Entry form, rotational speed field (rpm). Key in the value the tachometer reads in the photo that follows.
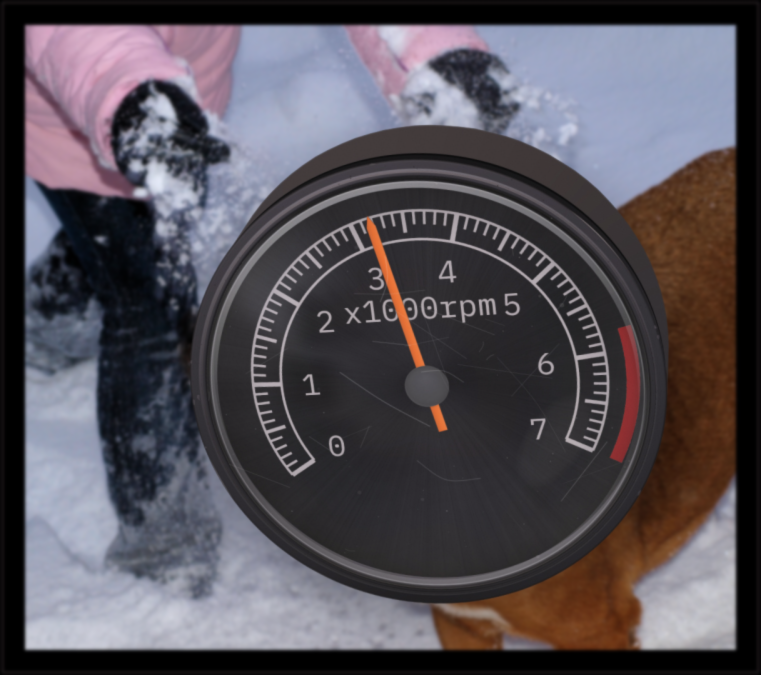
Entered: 3200 rpm
